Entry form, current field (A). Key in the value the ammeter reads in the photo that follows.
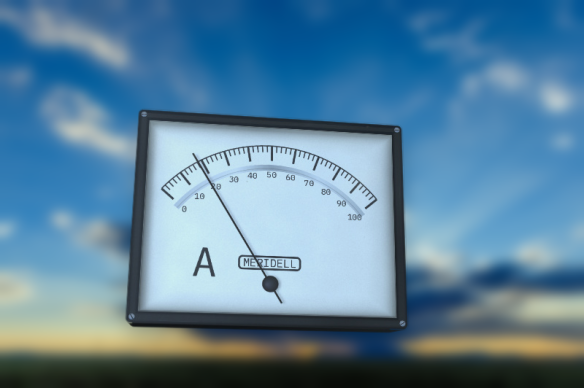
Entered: 18 A
